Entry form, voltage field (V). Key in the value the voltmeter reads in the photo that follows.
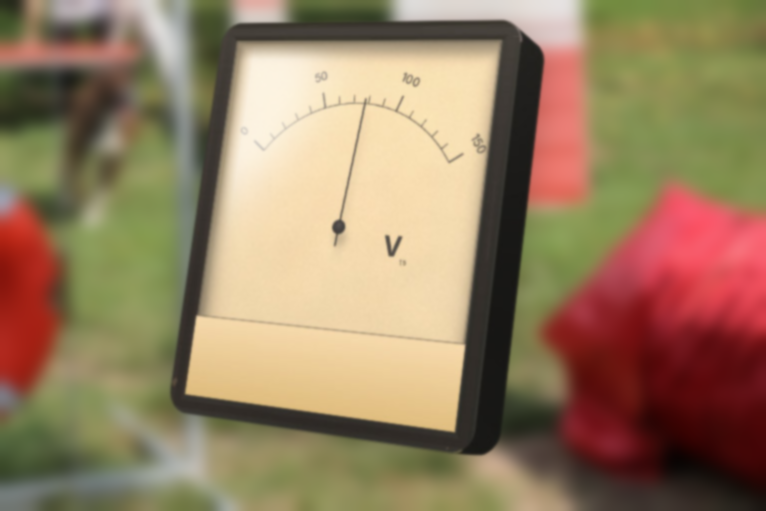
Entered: 80 V
